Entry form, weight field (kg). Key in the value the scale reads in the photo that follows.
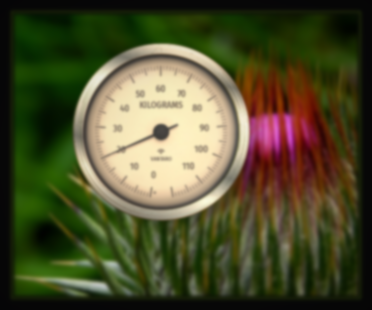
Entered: 20 kg
